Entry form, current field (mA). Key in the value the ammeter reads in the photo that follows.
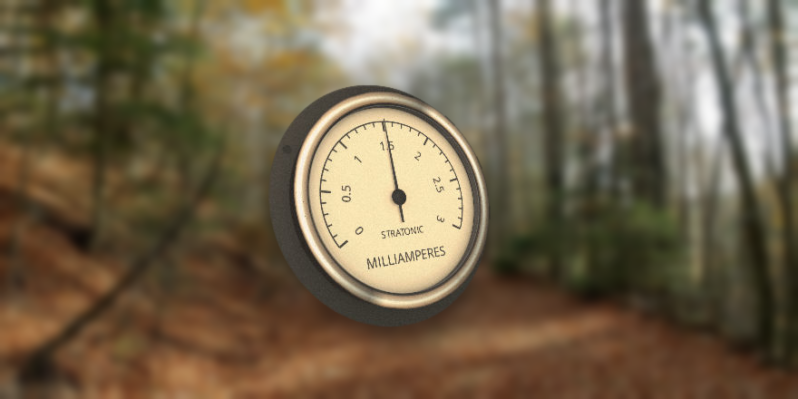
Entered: 1.5 mA
